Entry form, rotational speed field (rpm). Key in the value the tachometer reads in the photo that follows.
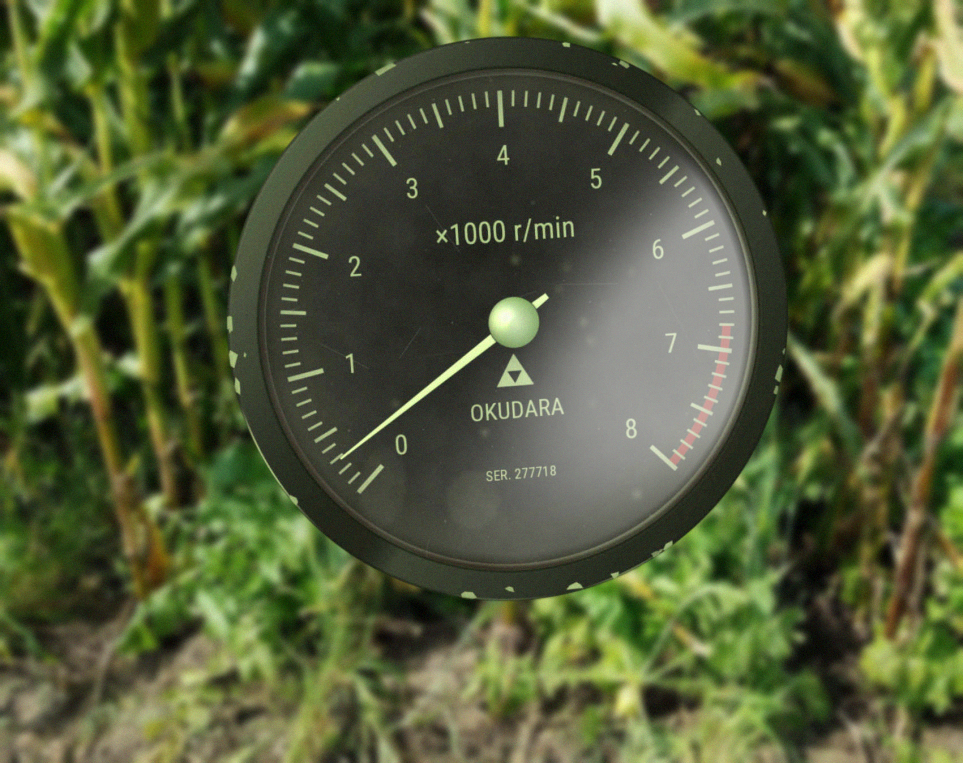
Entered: 300 rpm
